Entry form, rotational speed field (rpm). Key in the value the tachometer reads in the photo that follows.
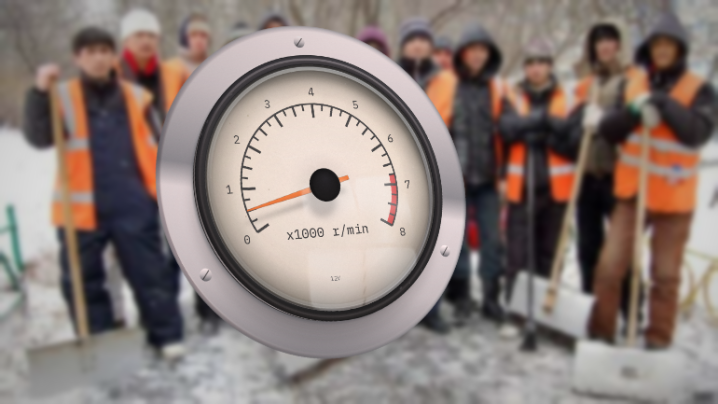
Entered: 500 rpm
